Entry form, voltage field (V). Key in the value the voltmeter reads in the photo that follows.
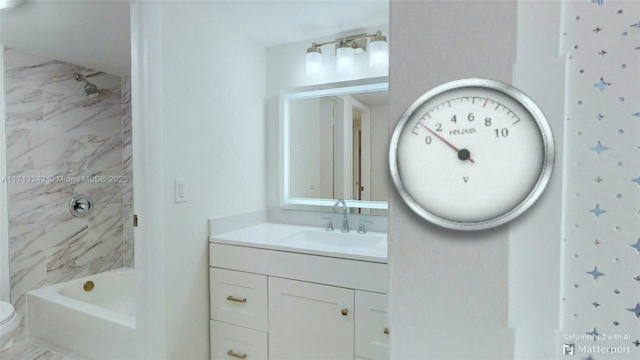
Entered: 1 V
